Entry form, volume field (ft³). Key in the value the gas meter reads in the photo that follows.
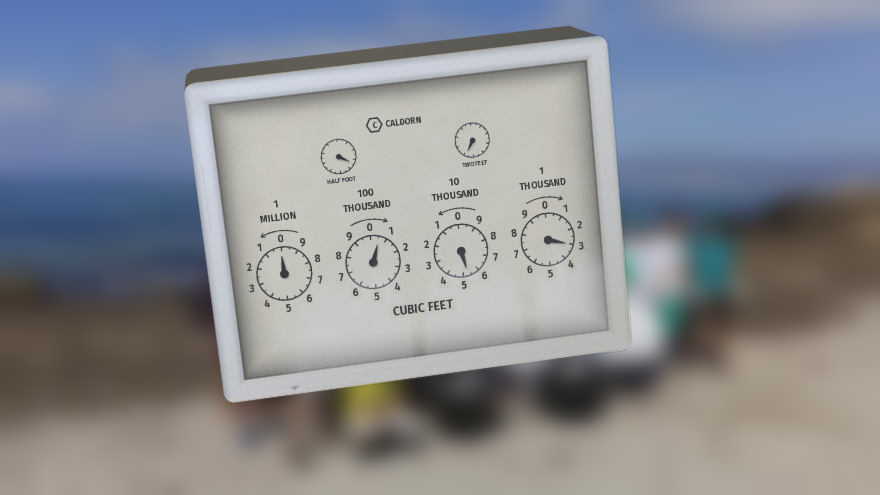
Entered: 5300 ft³
